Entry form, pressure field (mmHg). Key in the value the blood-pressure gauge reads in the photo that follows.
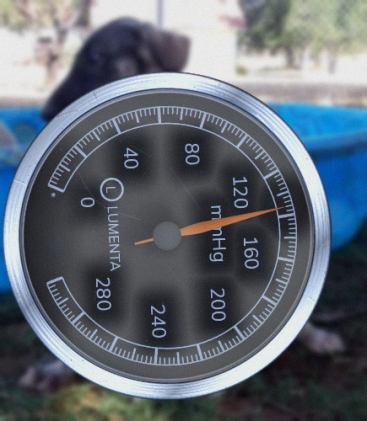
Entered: 136 mmHg
